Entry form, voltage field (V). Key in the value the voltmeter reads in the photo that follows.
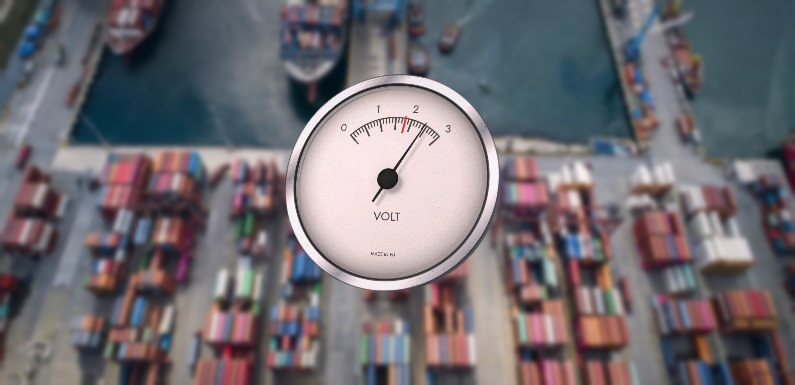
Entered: 2.5 V
